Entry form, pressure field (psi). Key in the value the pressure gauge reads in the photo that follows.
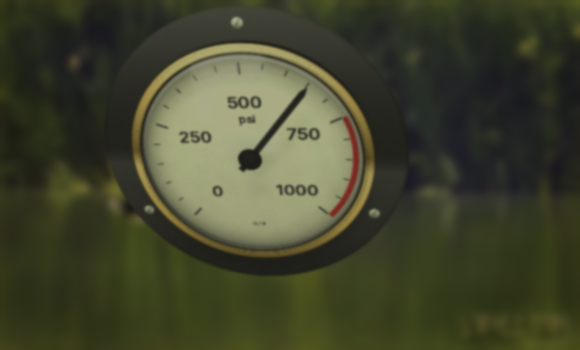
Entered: 650 psi
